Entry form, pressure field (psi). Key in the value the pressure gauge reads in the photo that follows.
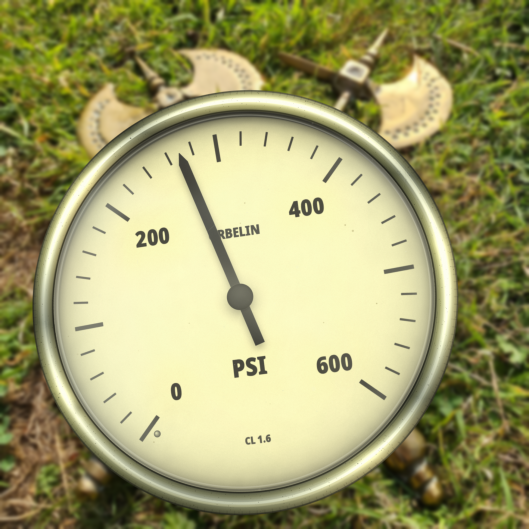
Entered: 270 psi
